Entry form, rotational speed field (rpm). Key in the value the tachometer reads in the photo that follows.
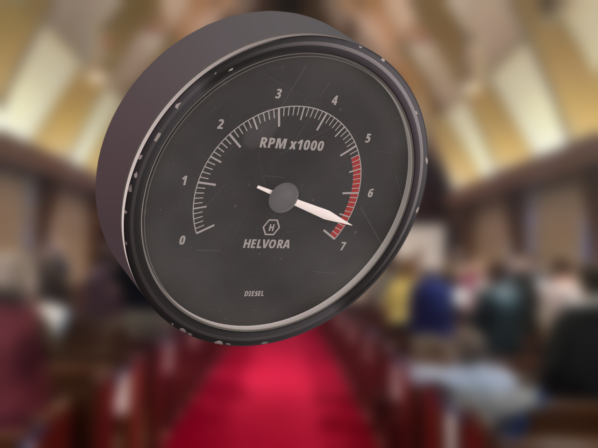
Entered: 6600 rpm
